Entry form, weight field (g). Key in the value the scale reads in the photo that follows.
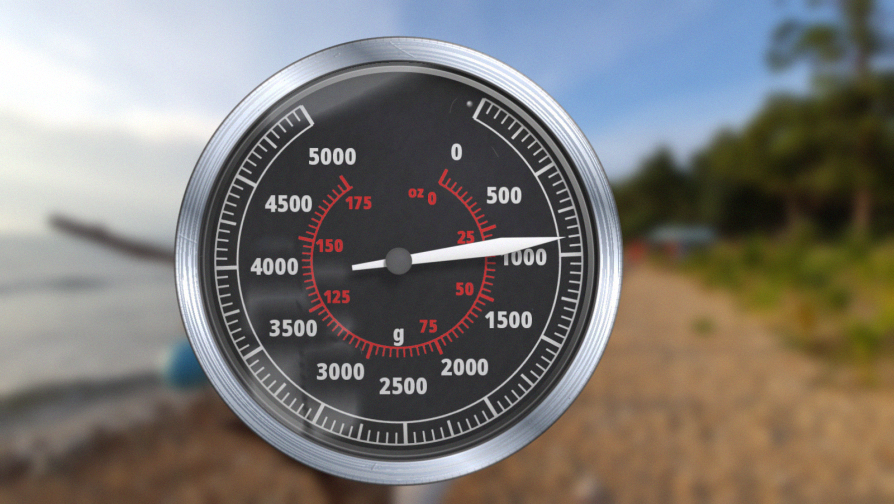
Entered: 900 g
